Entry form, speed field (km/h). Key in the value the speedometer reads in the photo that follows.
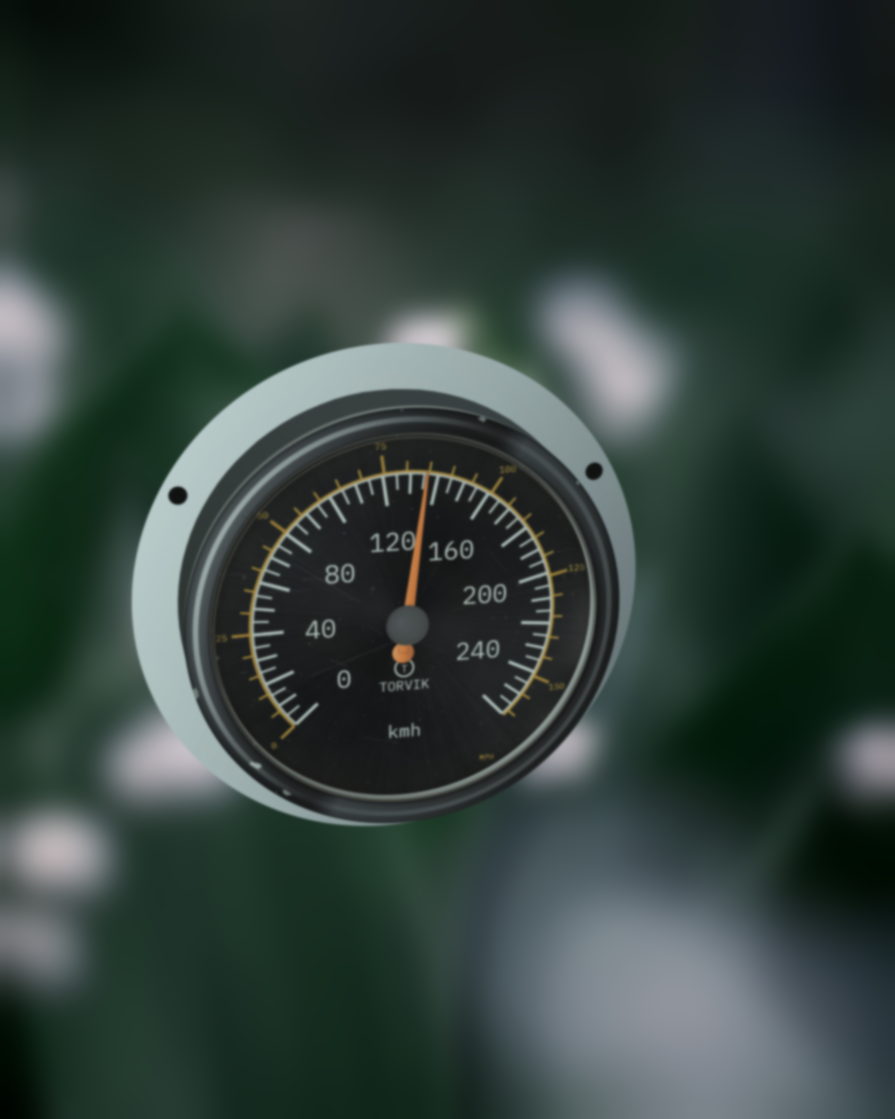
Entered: 135 km/h
